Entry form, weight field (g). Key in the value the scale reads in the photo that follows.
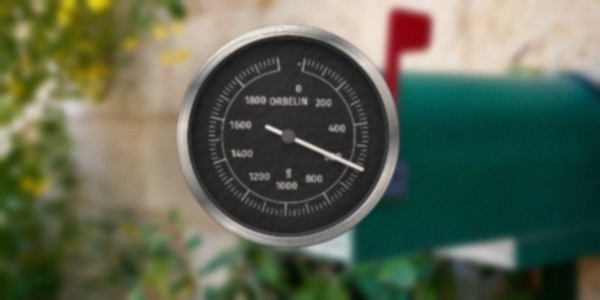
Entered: 600 g
